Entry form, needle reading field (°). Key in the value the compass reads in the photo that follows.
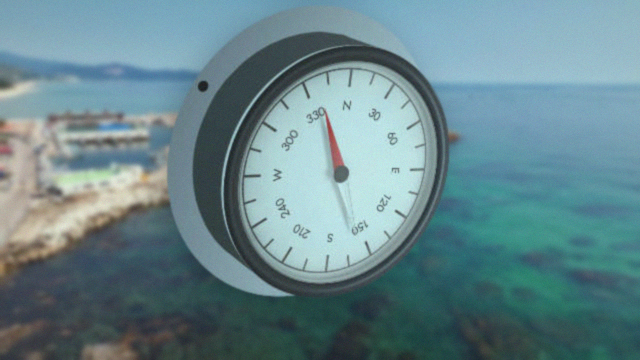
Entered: 337.5 °
